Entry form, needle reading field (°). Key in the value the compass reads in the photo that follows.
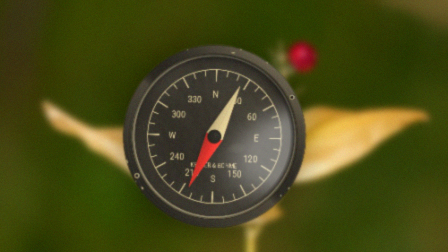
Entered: 205 °
